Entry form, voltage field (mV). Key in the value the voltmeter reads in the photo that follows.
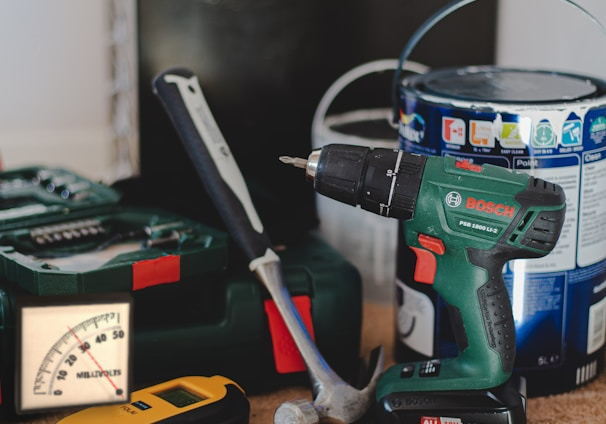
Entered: 30 mV
